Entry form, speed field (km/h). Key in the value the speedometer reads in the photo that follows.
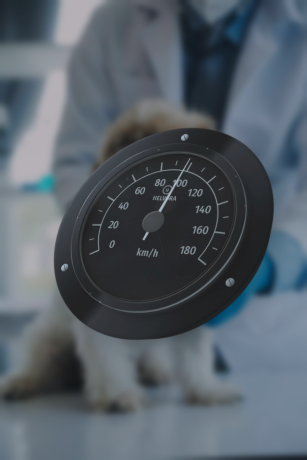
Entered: 100 km/h
